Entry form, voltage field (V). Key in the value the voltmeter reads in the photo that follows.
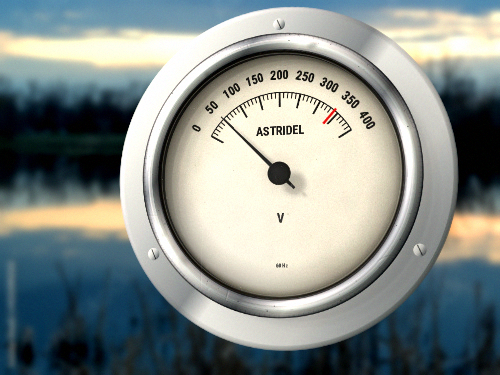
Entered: 50 V
